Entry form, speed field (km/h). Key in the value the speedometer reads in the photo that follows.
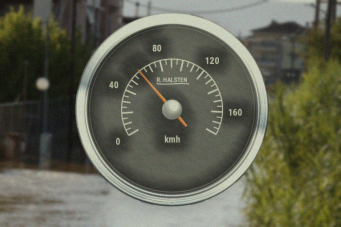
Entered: 60 km/h
